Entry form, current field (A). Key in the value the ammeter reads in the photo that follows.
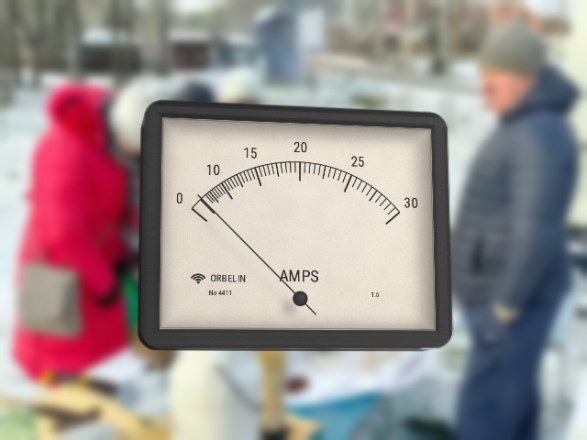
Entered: 5 A
